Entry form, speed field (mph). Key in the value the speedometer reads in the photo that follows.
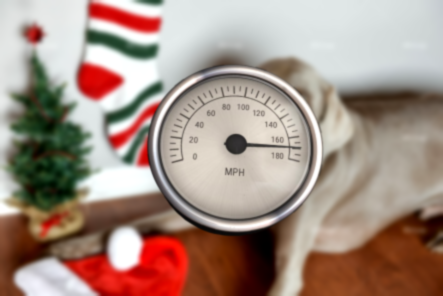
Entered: 170 mph
